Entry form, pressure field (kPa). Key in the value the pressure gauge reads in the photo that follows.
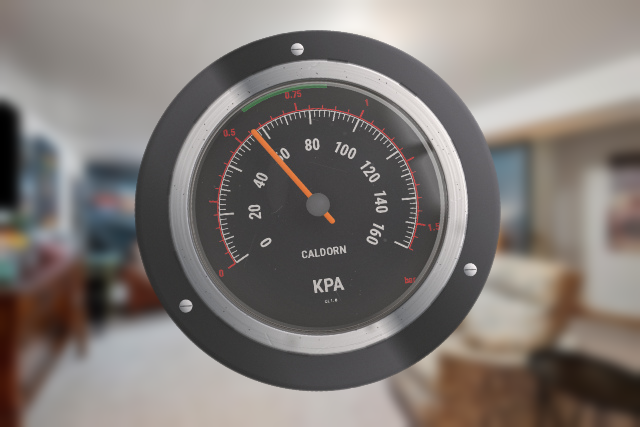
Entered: 56 kPa
